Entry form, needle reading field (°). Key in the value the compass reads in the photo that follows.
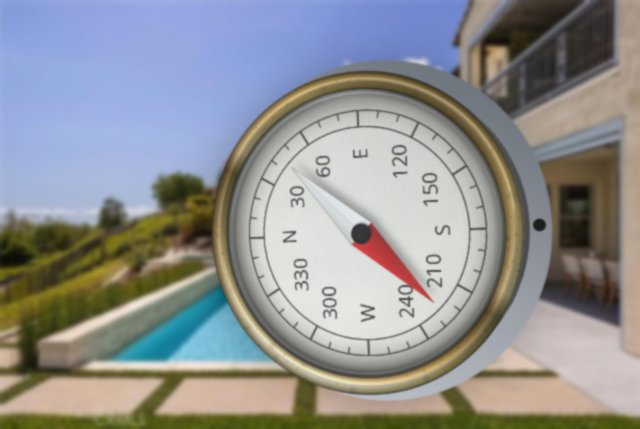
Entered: 225 °
